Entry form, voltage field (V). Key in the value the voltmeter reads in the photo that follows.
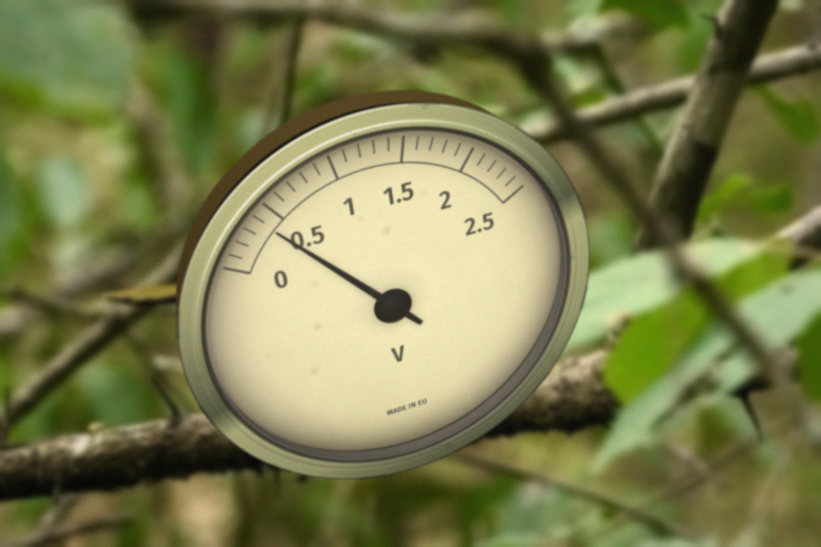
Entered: 0.4 V
